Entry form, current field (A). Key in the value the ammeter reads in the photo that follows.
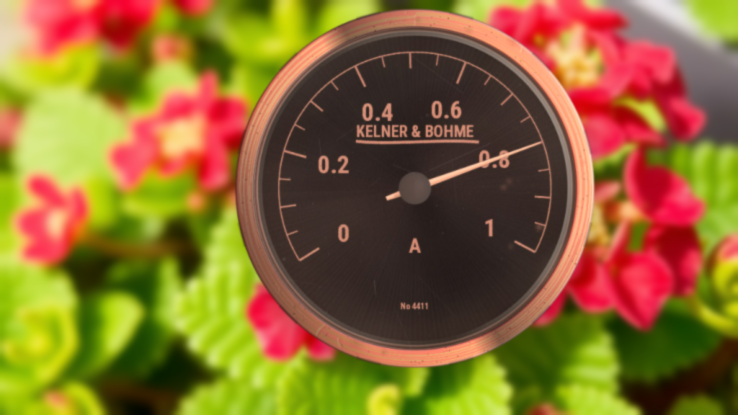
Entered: 0.8 A
